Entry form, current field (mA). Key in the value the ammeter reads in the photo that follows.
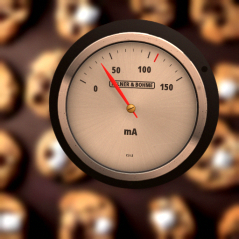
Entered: 35 mA
